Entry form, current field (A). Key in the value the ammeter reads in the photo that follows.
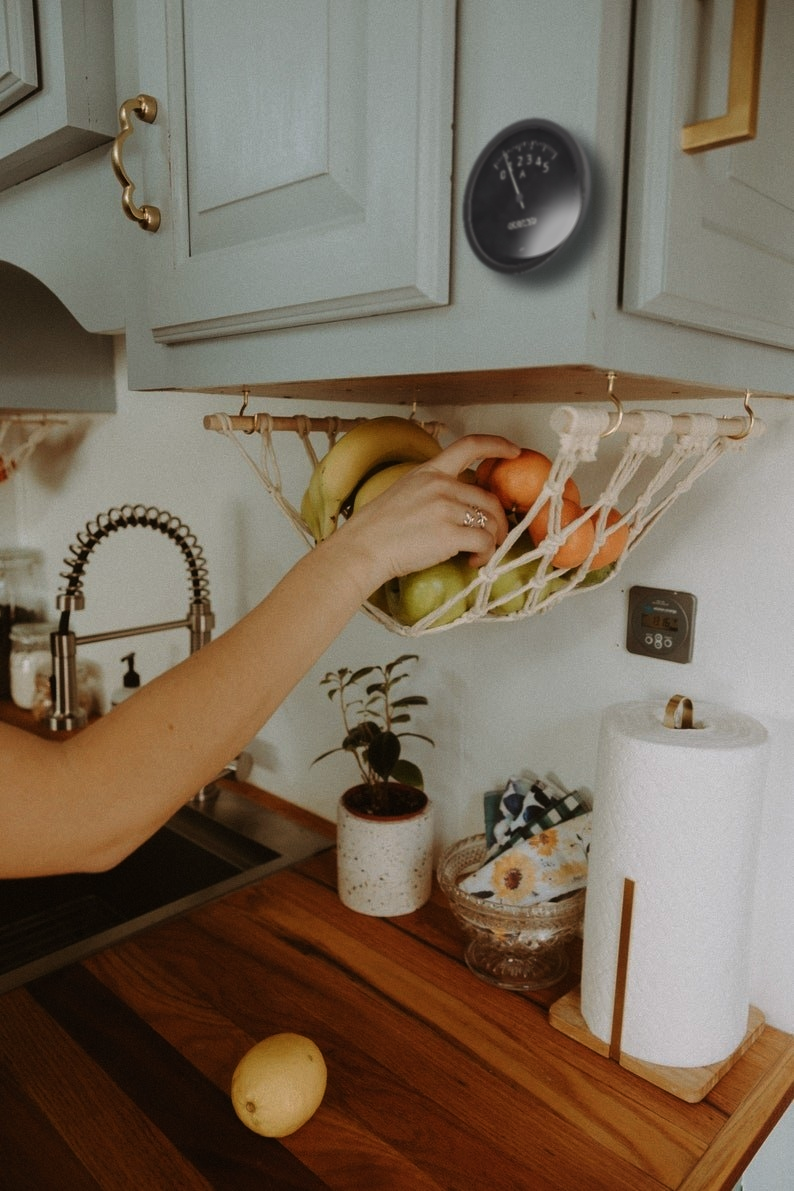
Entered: 1 A
